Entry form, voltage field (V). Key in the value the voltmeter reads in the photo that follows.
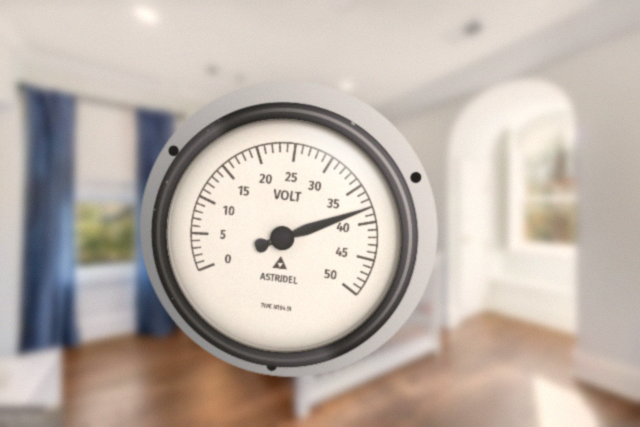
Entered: 38 V
